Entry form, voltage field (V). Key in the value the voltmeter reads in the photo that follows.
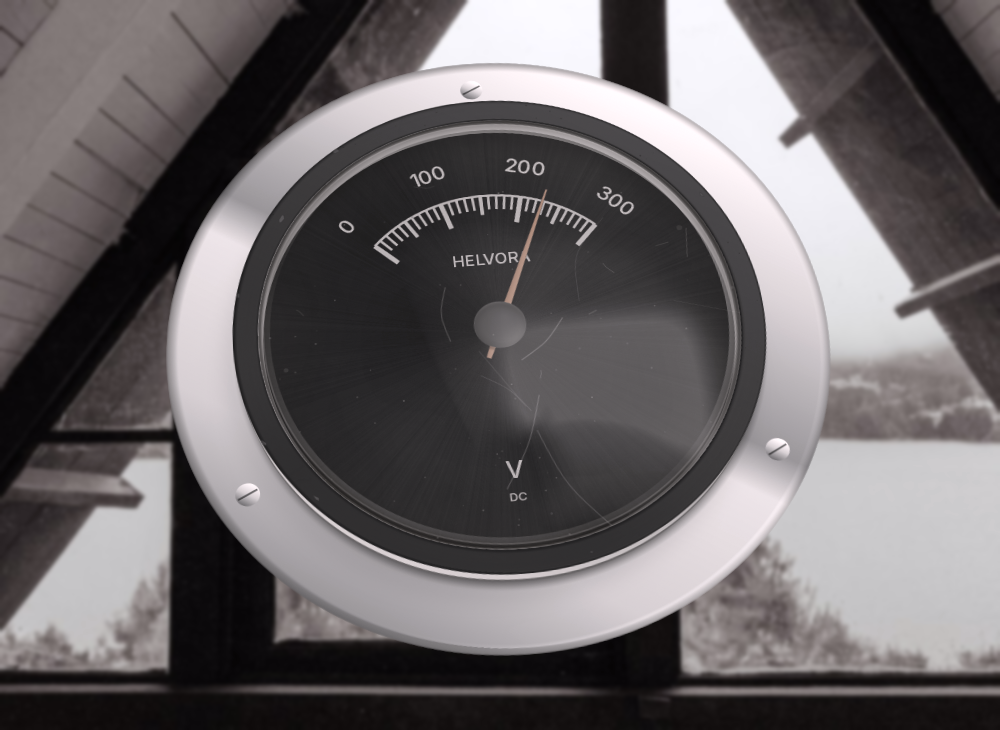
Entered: 230 V
